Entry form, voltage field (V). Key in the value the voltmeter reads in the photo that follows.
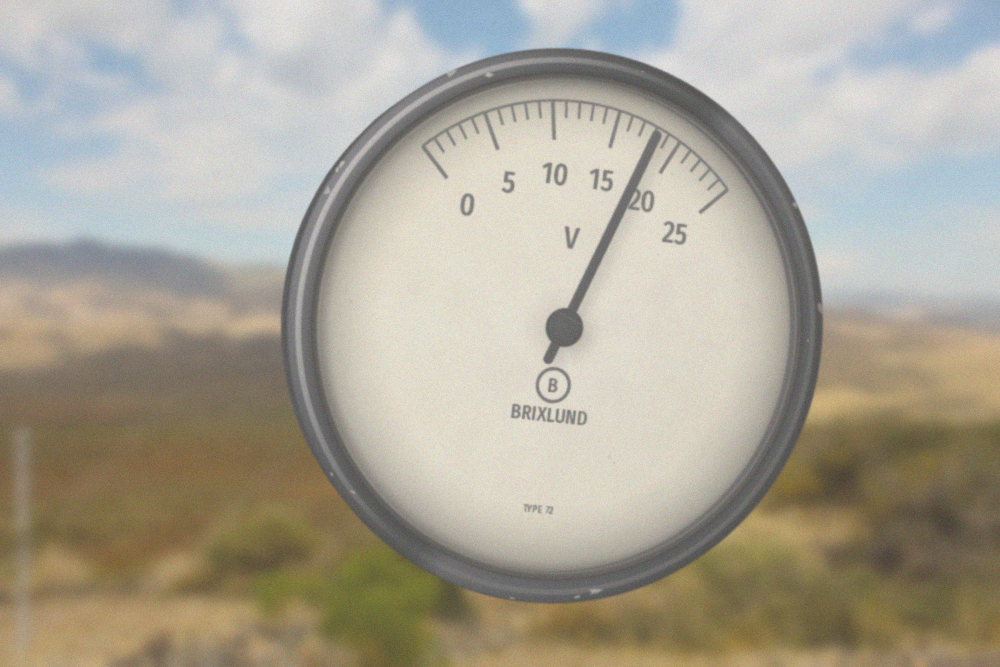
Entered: 18 V
